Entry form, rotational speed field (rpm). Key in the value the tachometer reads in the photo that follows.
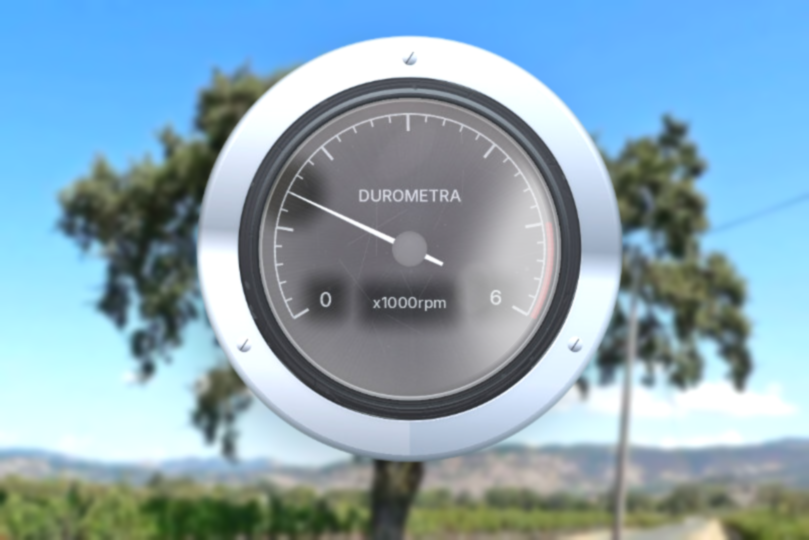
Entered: 1400 rpm
